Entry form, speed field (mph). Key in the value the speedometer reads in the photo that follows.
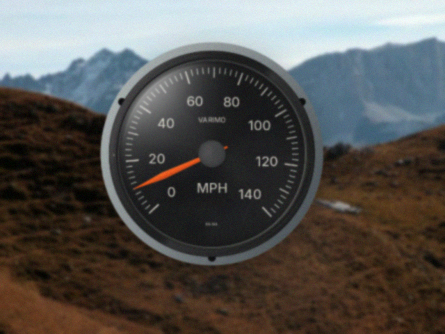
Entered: 10 mph
